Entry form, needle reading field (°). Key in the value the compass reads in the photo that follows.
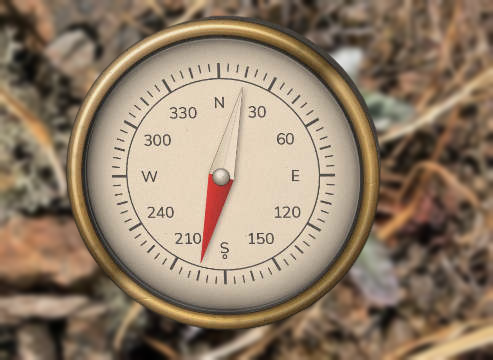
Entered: 195 °
